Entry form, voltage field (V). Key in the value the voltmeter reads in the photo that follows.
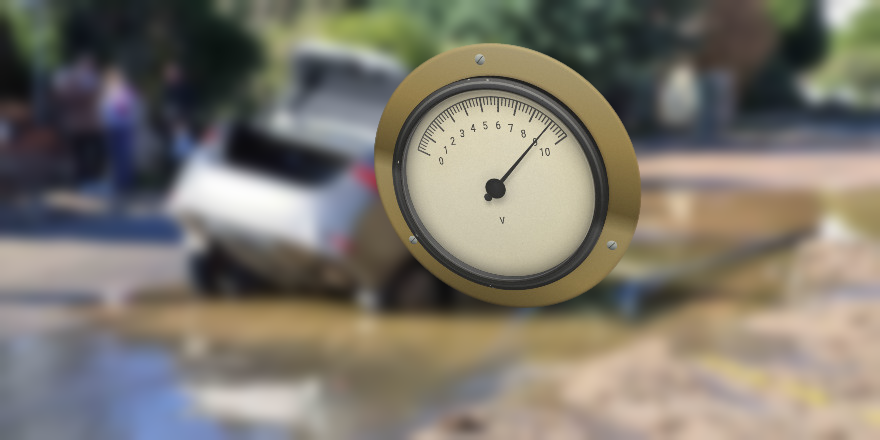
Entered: 9 V
